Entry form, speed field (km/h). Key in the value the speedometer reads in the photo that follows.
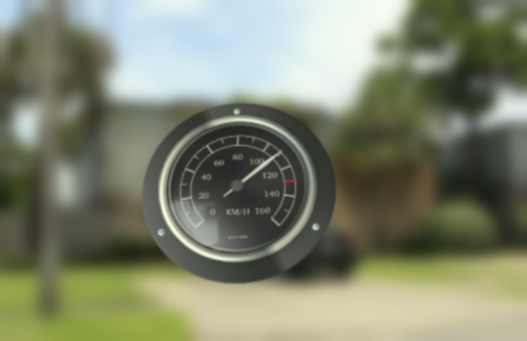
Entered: 110 km/h
